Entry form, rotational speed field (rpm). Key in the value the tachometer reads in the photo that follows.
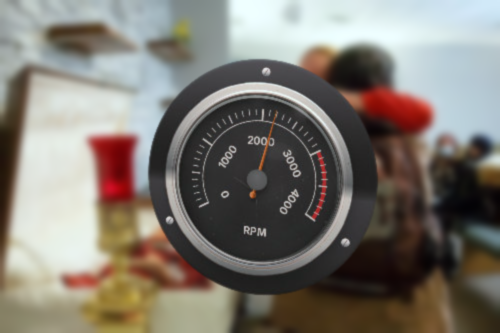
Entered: 2200 rpm
